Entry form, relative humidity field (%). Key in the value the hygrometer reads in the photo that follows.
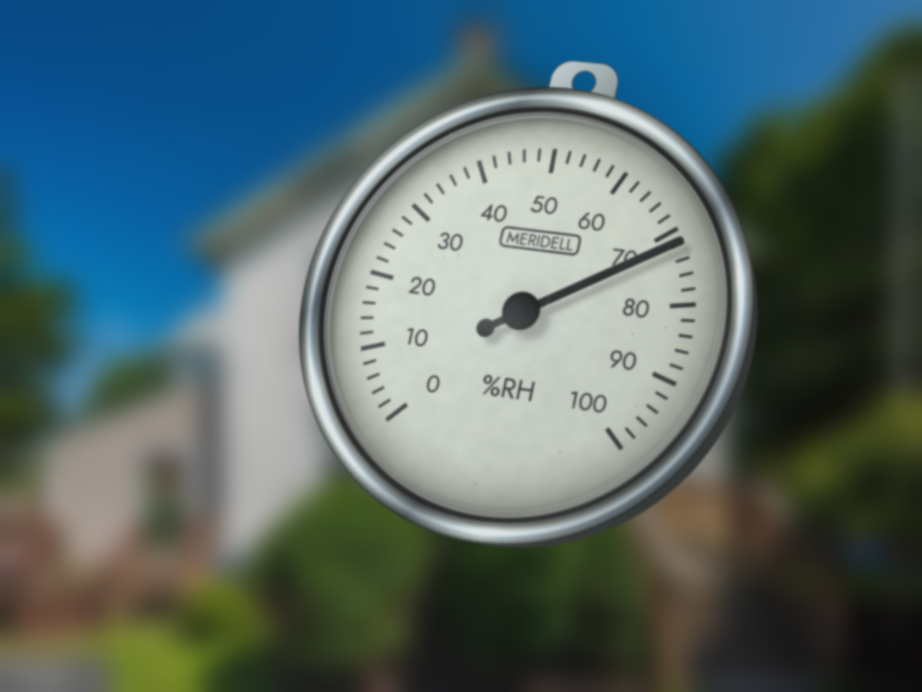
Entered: 72 %
